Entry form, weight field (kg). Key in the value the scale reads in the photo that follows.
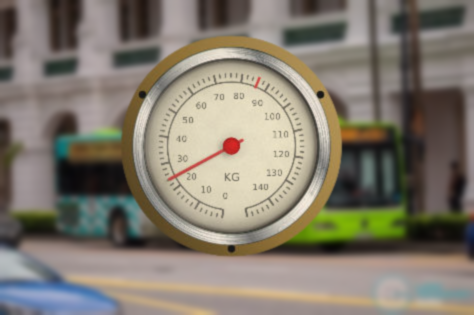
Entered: 24 kg
